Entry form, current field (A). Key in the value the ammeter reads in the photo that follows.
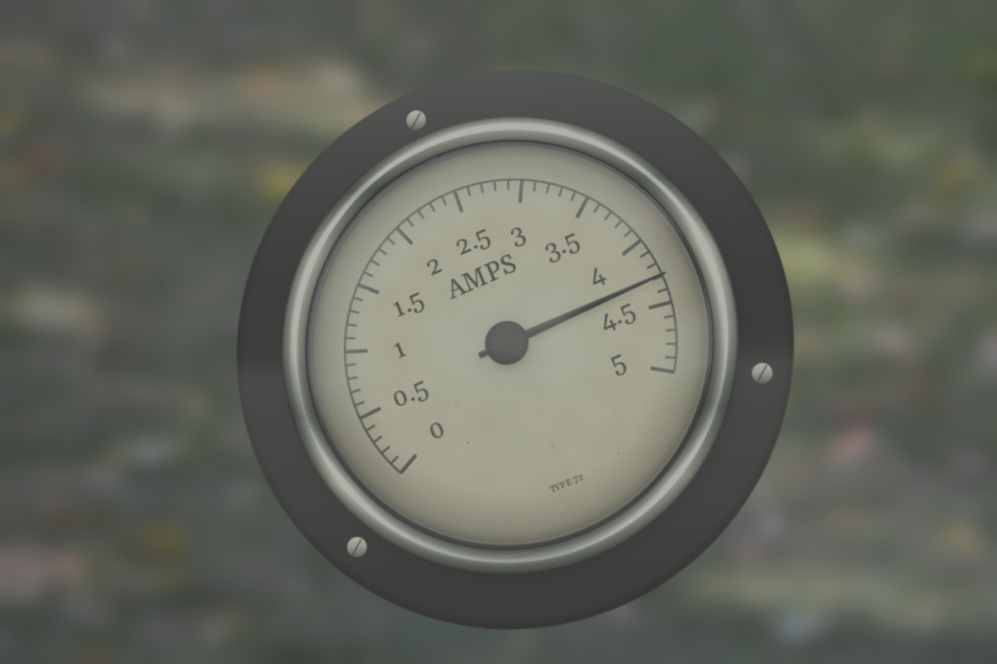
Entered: 4.3 A
